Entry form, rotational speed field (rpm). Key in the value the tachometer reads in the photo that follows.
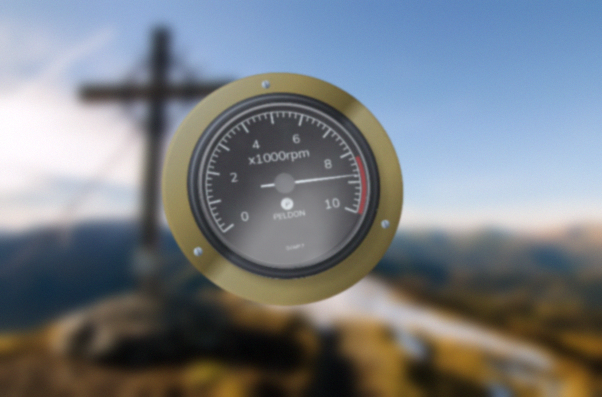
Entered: 8800 rpm
